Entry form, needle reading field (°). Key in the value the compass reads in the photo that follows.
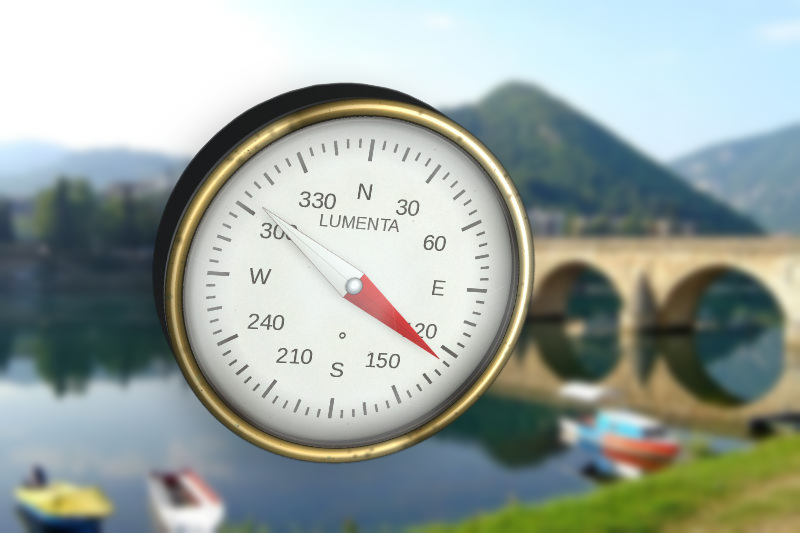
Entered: 125 °
